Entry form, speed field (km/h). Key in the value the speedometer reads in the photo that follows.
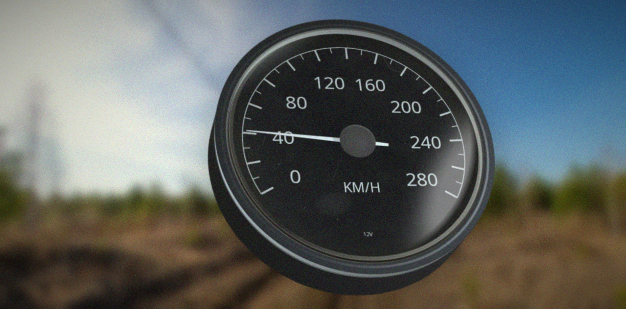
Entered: 40 km/h
